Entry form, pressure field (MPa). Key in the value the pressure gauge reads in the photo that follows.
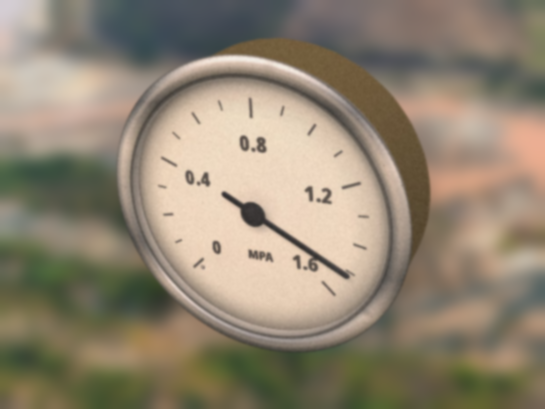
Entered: 1.5 MPa
